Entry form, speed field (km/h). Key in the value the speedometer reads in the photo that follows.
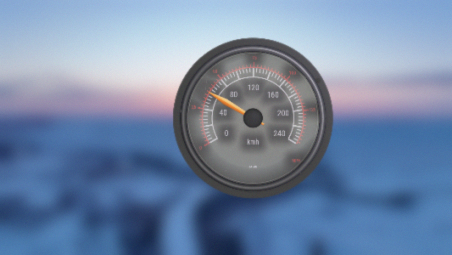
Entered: 60 km/h
